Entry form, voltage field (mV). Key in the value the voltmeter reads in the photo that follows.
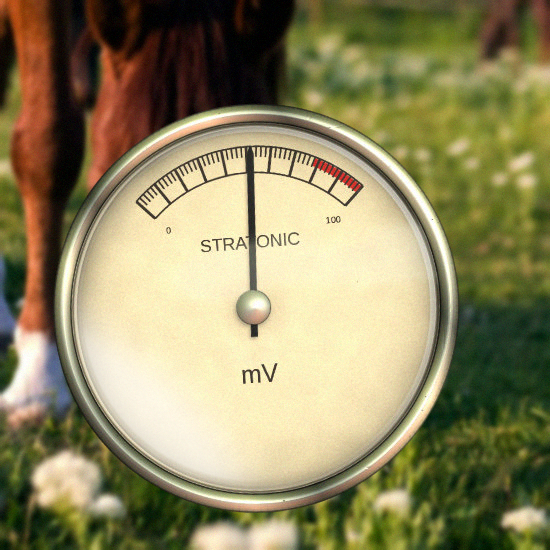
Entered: 52 mV
